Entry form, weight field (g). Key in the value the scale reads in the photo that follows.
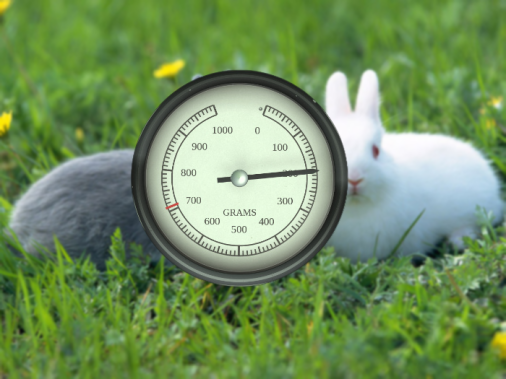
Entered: 200 g
